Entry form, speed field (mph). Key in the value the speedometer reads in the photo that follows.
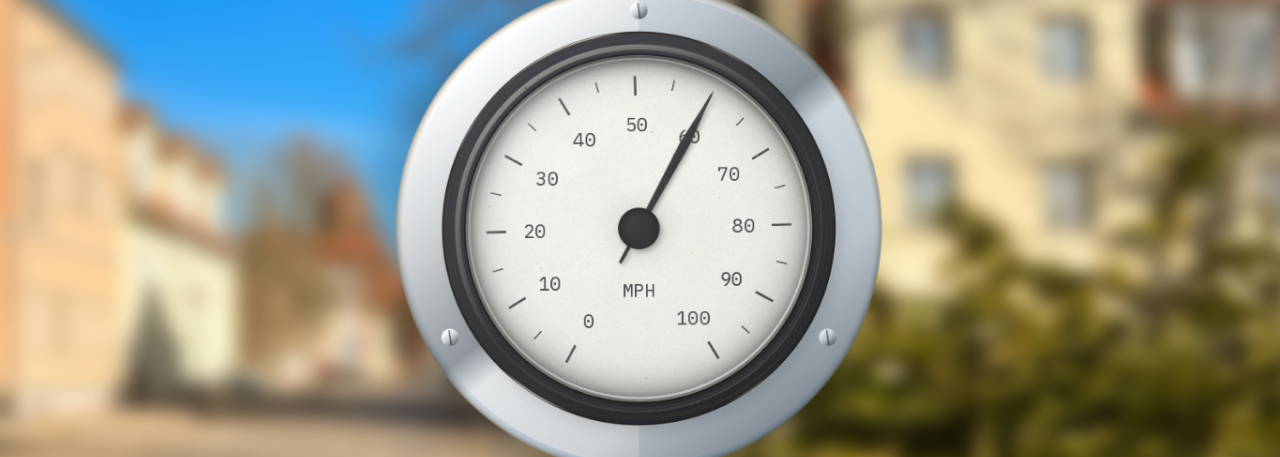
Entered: 60 mph
